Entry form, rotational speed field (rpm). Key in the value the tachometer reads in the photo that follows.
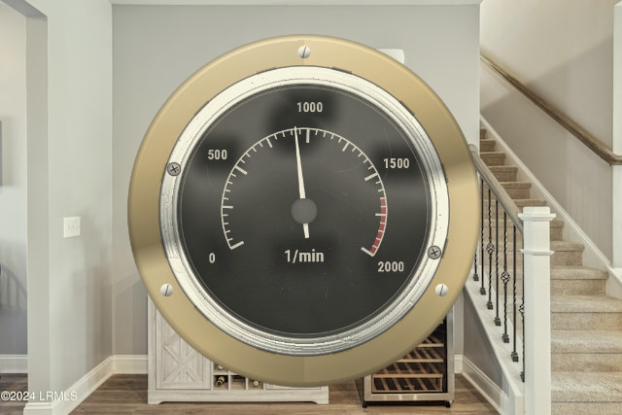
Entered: 925 rpm
